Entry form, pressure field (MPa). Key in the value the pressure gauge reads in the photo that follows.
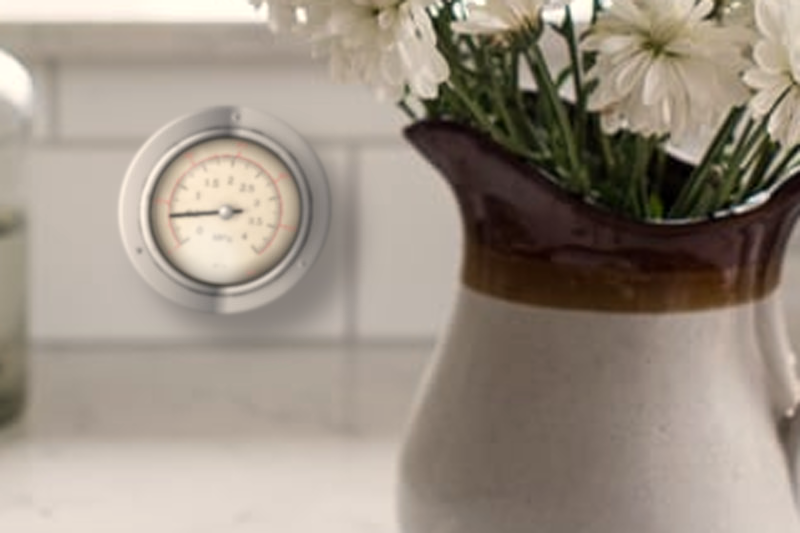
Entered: 0.5 MPa
